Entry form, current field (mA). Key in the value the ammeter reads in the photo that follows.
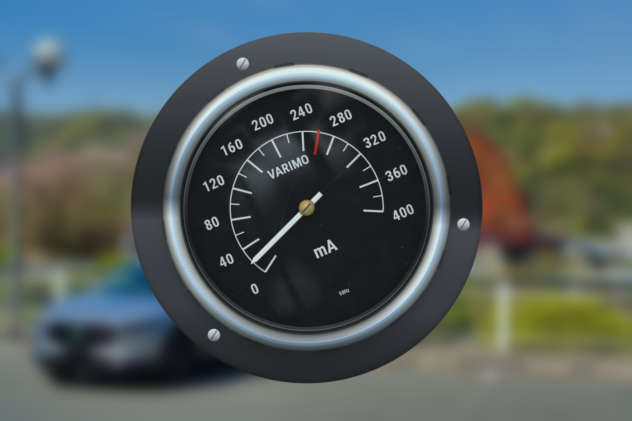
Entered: 20 mA
